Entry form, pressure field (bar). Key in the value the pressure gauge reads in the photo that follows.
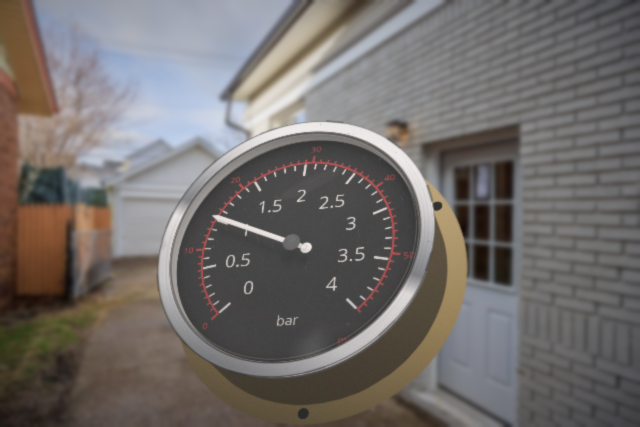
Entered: 1 bar
